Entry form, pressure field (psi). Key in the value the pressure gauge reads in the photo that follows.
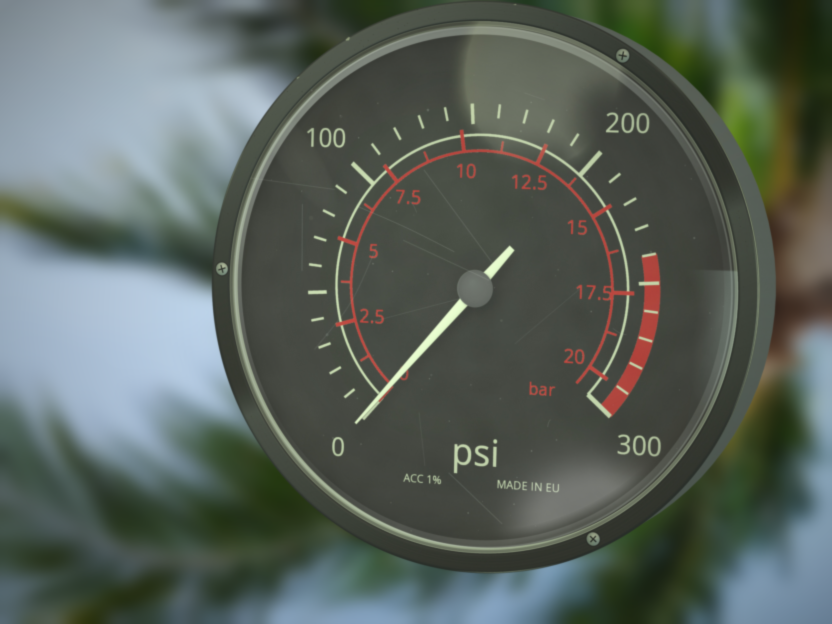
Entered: 0 psi
